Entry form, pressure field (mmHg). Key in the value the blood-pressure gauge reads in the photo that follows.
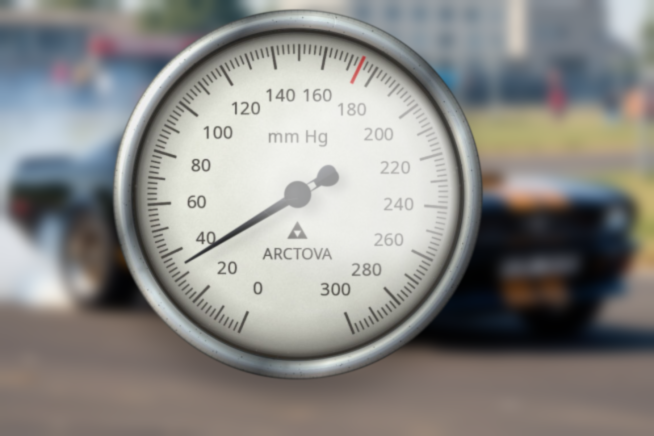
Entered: 34 mmHg
